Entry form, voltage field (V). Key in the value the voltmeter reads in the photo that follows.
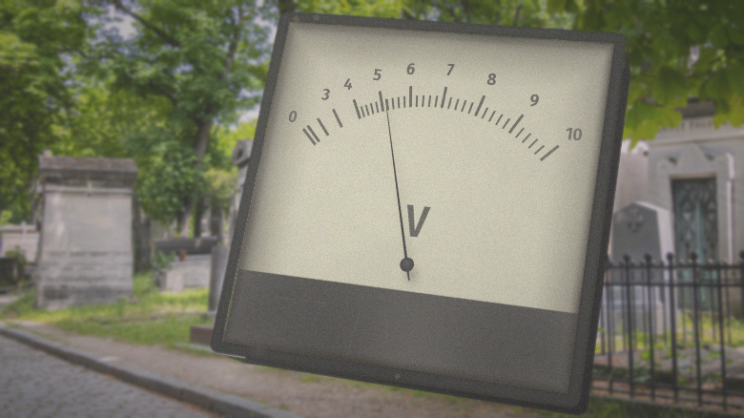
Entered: 5.2 V
